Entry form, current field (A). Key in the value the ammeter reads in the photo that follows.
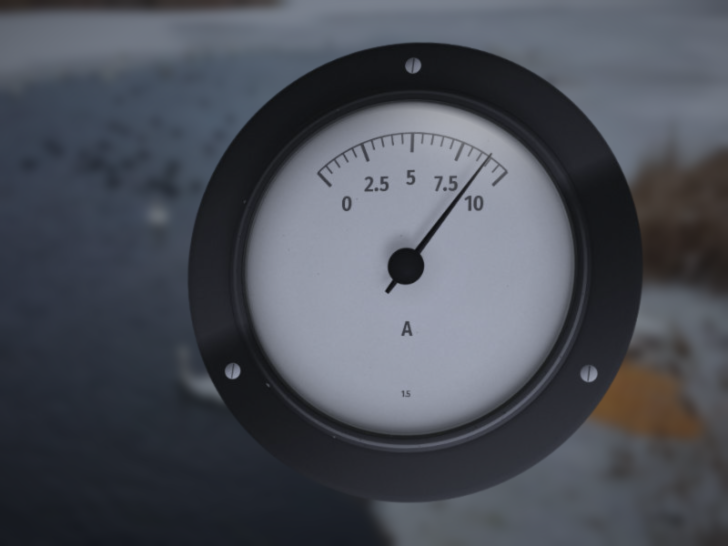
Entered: 9 A
